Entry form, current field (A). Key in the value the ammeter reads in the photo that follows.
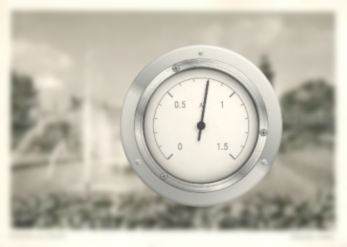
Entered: 0.8 A
